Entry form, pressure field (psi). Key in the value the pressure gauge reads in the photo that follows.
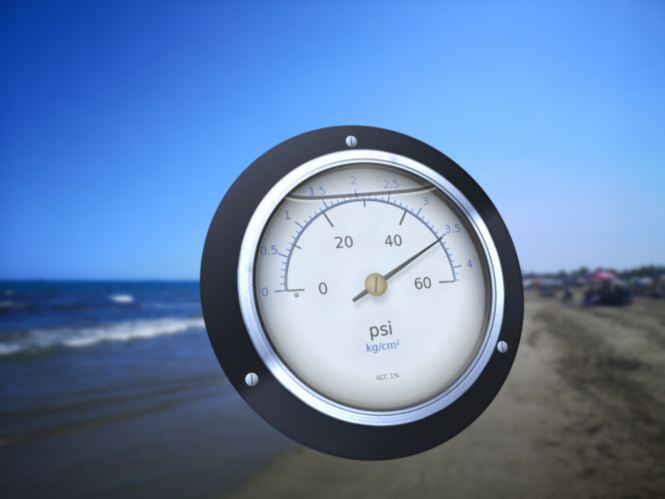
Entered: 50 psi
